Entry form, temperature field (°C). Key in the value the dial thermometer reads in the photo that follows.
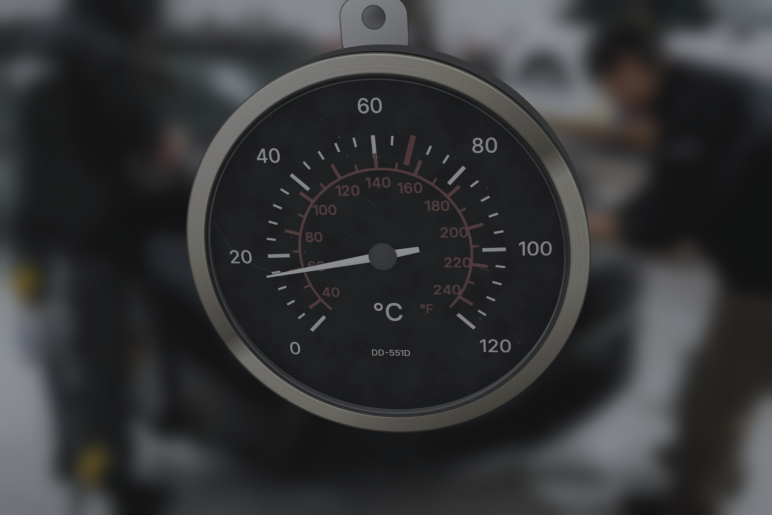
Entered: 16 °C
